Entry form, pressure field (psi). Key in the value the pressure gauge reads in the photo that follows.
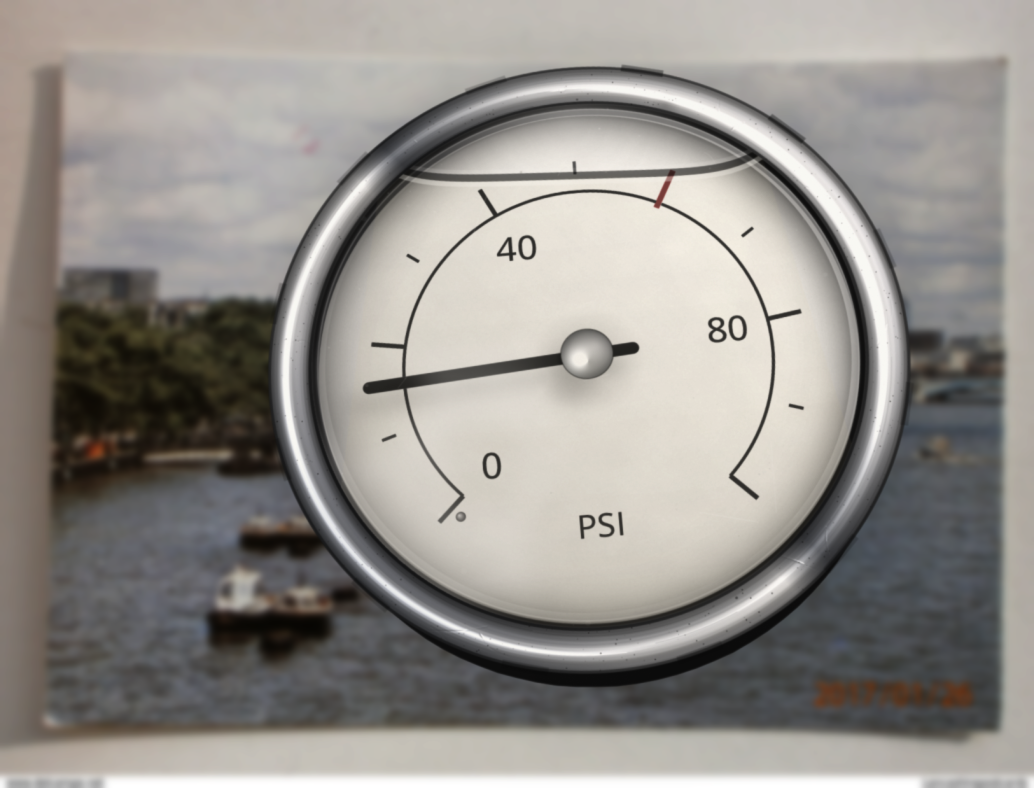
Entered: 15 psi
